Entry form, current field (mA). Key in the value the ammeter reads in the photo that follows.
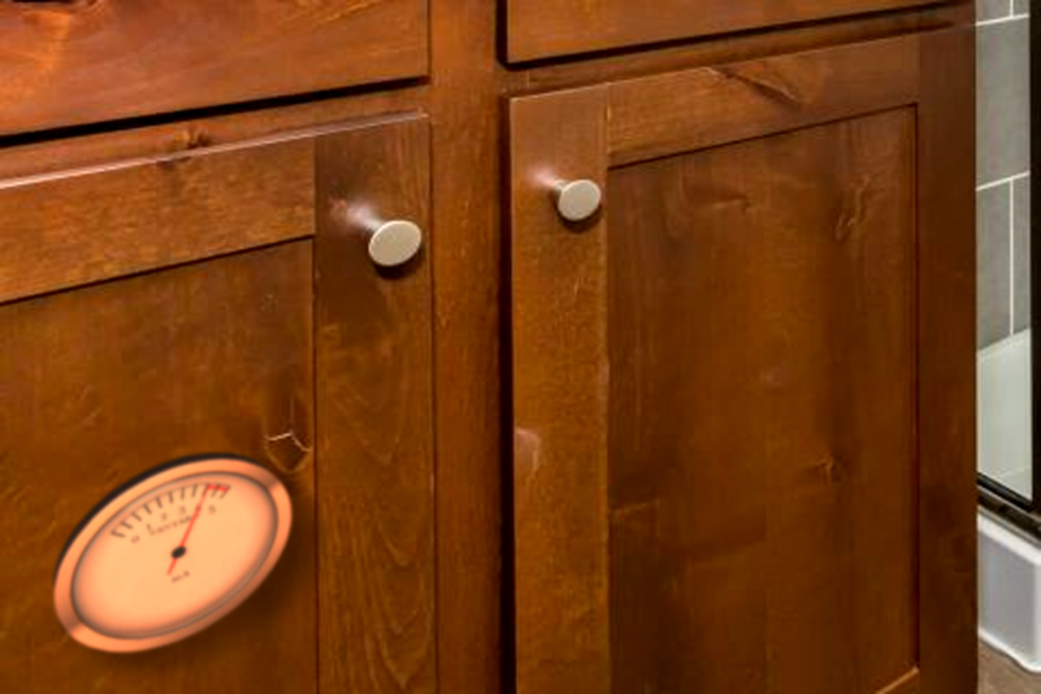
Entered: 4 mA
